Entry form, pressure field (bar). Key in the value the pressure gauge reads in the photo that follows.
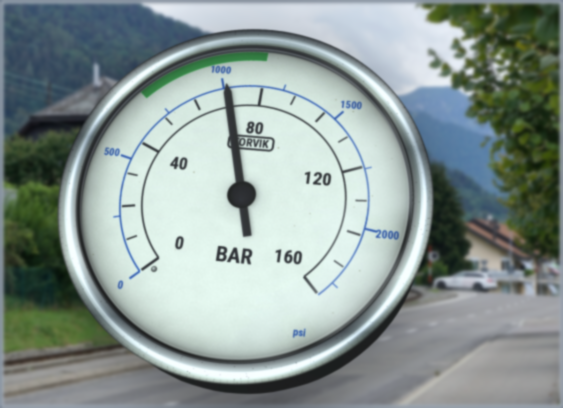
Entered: 70 bar
